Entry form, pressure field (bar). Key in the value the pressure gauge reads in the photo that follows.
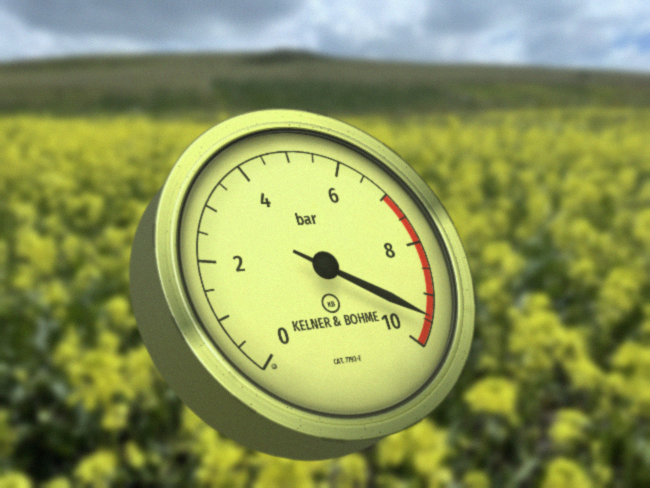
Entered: 9.5 bar
